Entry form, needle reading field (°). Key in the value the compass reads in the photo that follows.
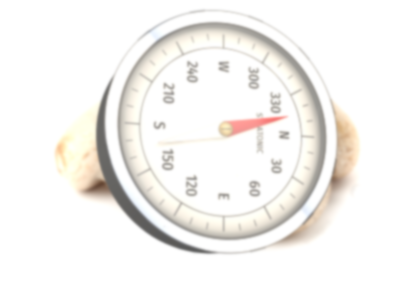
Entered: 345 °
